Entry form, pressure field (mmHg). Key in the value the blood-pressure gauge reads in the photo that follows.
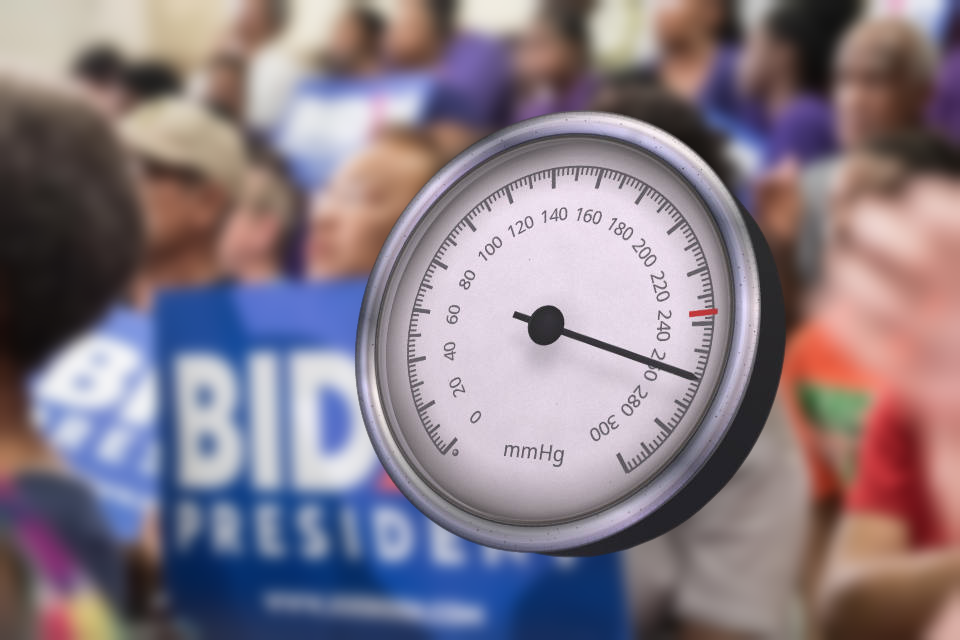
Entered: 260 mmHg
